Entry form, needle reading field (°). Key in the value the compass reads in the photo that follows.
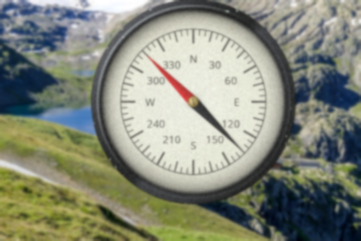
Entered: 315 °
